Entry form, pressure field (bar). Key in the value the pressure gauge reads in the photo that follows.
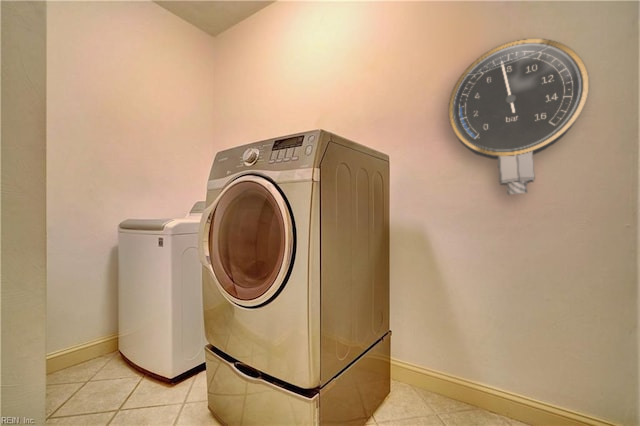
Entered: 7.5 bar
